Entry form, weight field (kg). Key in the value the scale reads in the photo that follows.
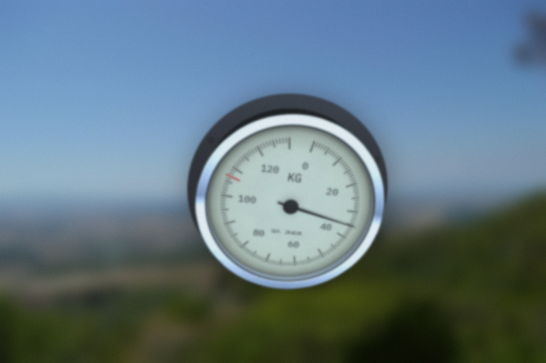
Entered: 35 kg
